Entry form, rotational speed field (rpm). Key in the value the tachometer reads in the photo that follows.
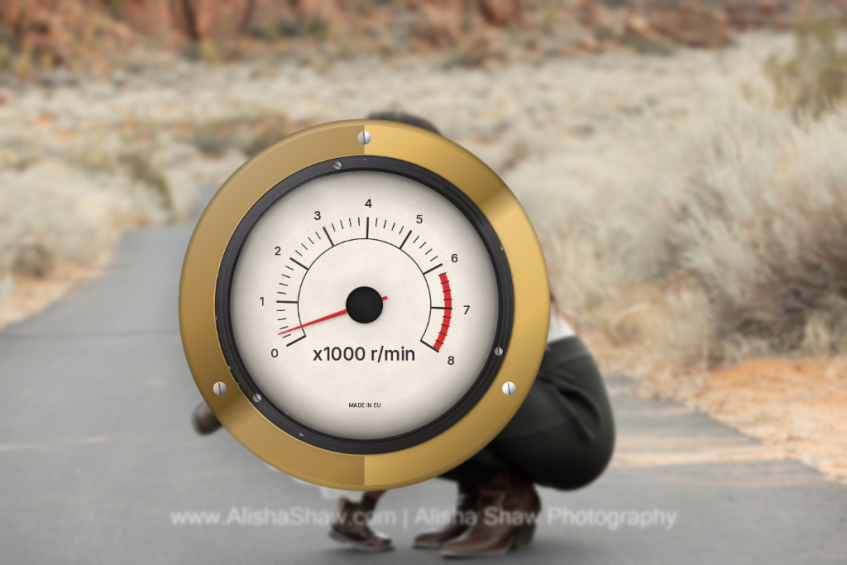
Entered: 300 rpm
